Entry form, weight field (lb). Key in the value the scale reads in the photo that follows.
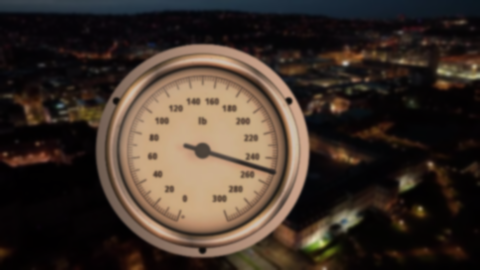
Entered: 250 lb
